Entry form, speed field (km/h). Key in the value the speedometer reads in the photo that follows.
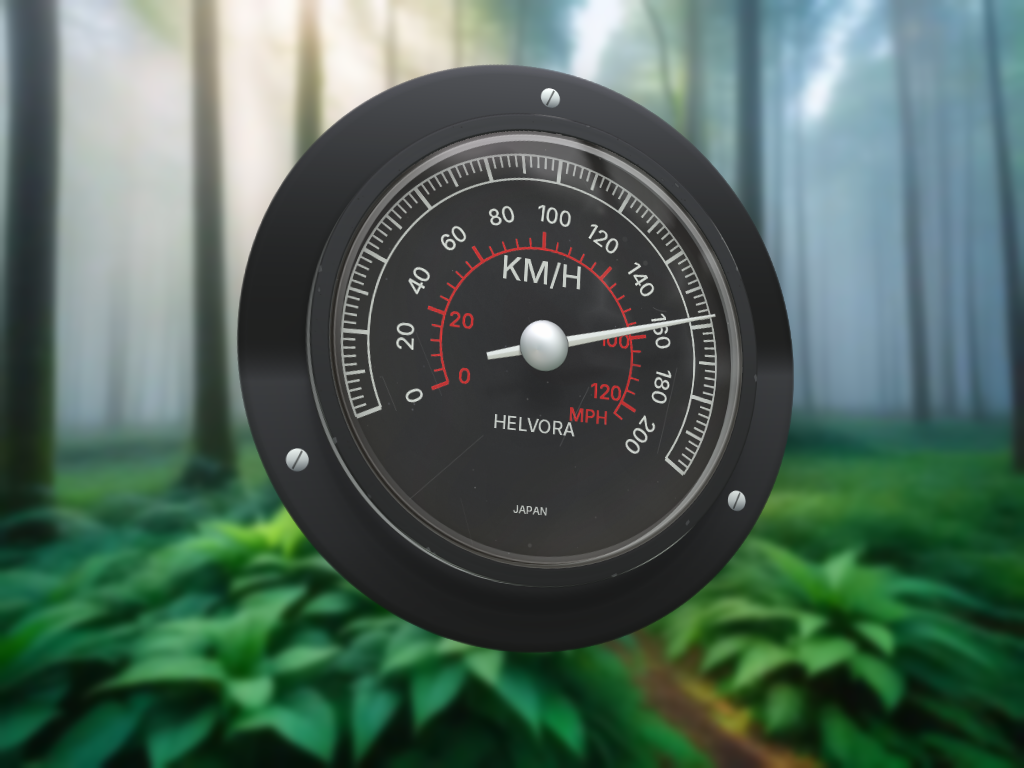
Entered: 158 km/h
